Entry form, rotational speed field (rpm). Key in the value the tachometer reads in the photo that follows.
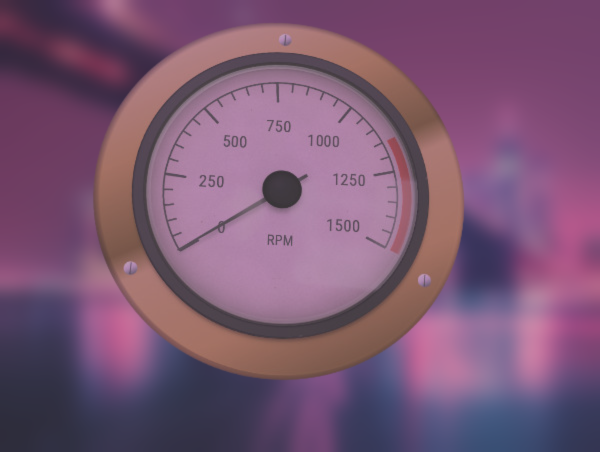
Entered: 0 rpm
